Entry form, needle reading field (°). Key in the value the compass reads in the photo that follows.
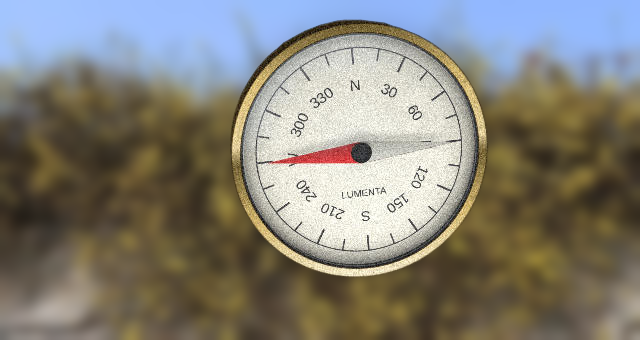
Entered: 270 °
